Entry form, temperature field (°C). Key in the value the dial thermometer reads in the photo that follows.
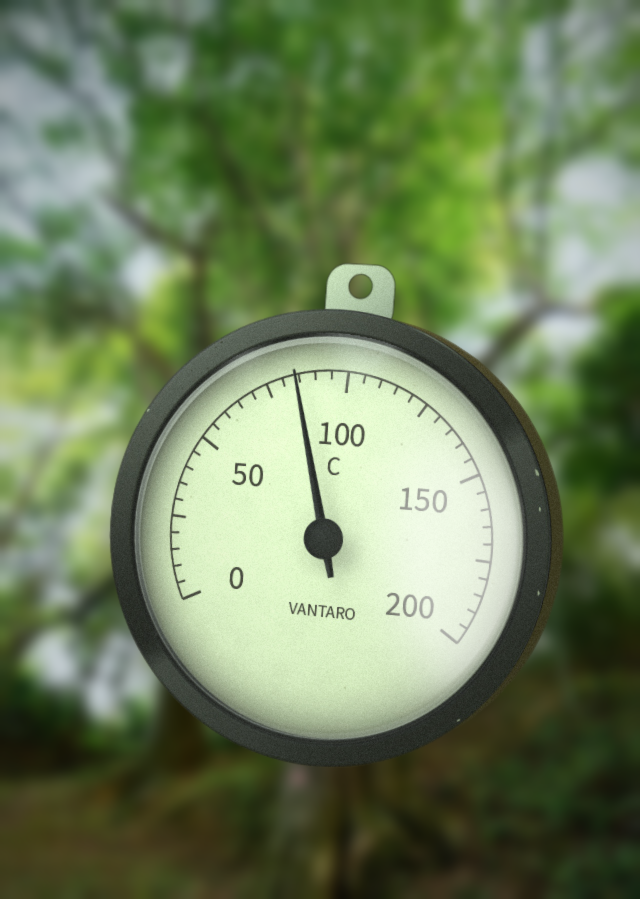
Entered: 85 °C
